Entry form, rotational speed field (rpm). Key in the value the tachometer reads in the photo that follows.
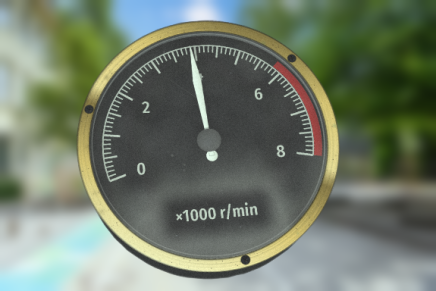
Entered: 3900 rpm
